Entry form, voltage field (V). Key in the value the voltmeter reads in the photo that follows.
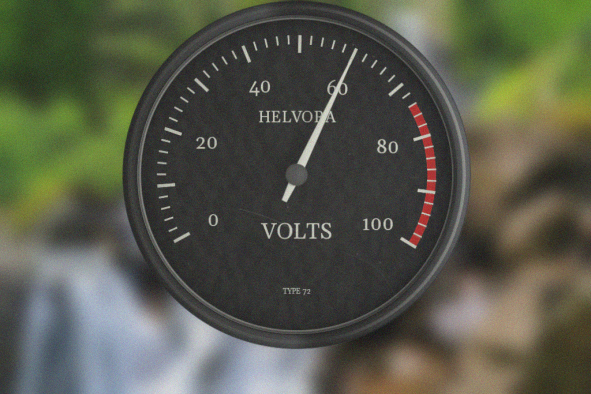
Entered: 60 V
